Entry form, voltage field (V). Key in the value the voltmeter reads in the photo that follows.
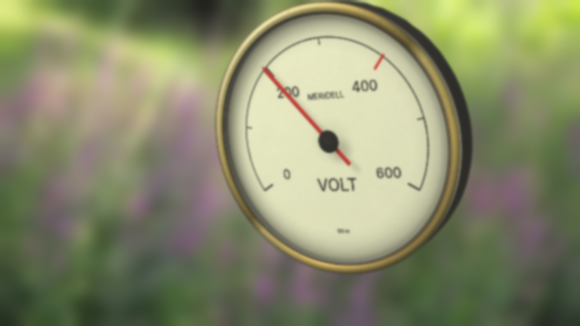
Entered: 200 V
